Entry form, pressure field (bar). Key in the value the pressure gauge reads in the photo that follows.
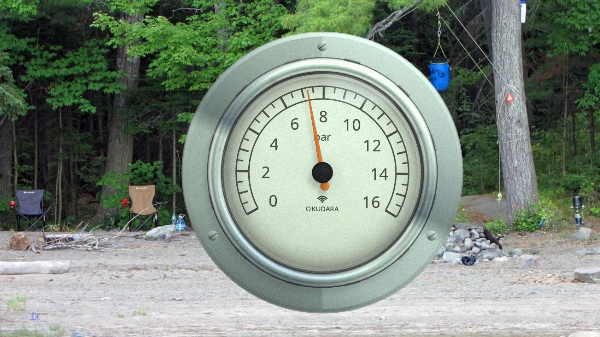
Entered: 7.25 bar
